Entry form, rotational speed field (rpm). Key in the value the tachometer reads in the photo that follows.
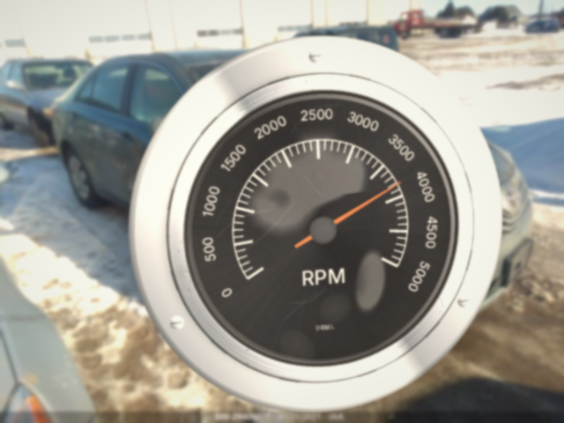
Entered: 3800 rpm
